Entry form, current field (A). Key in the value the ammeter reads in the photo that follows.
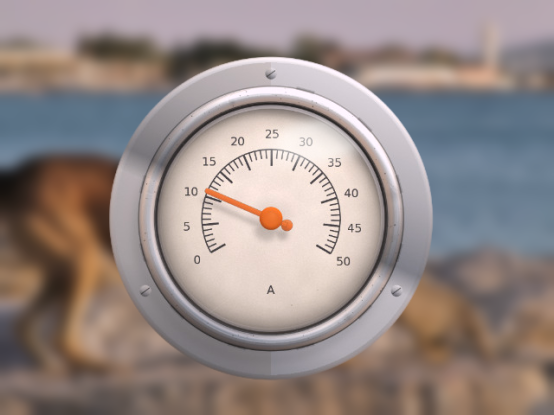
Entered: 11 A
